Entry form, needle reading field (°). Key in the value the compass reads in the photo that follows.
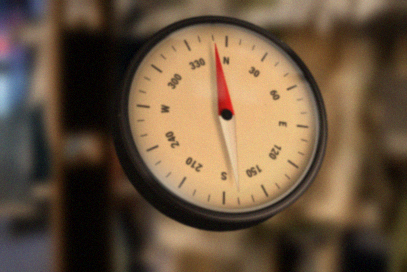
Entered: 350 °
